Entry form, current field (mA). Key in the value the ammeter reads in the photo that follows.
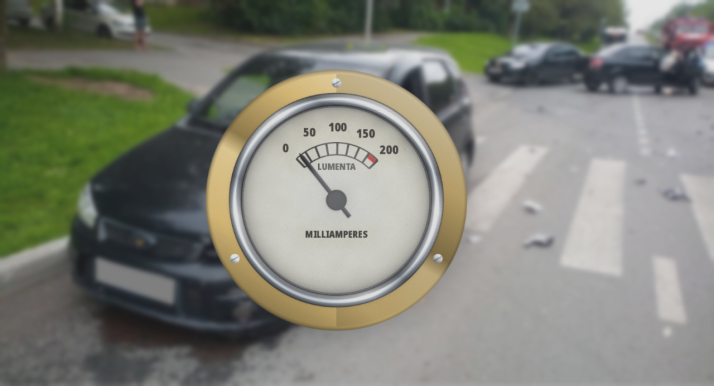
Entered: 12.5 mA
